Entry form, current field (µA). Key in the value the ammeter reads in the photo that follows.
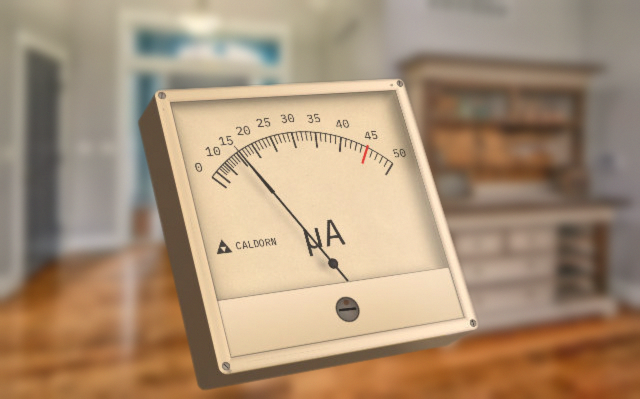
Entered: 15 µA
